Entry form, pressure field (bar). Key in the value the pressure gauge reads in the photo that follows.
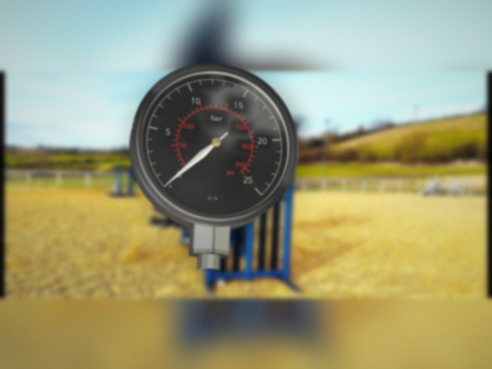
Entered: 0 bar
